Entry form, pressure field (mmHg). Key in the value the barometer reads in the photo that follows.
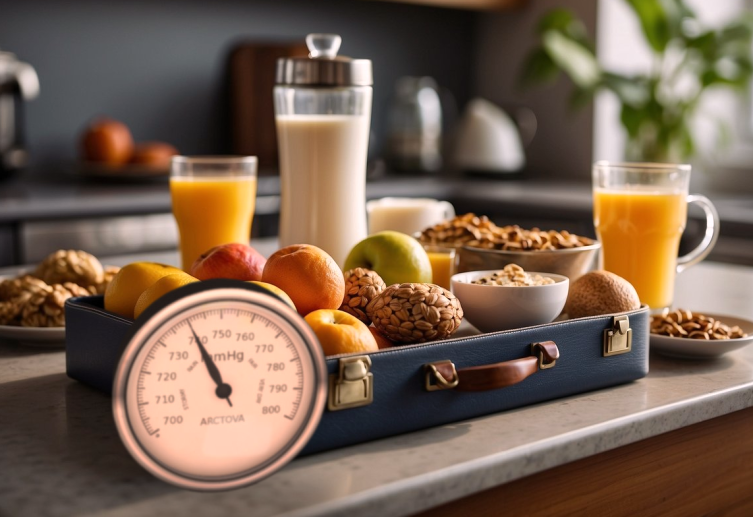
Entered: 740 mmHg
